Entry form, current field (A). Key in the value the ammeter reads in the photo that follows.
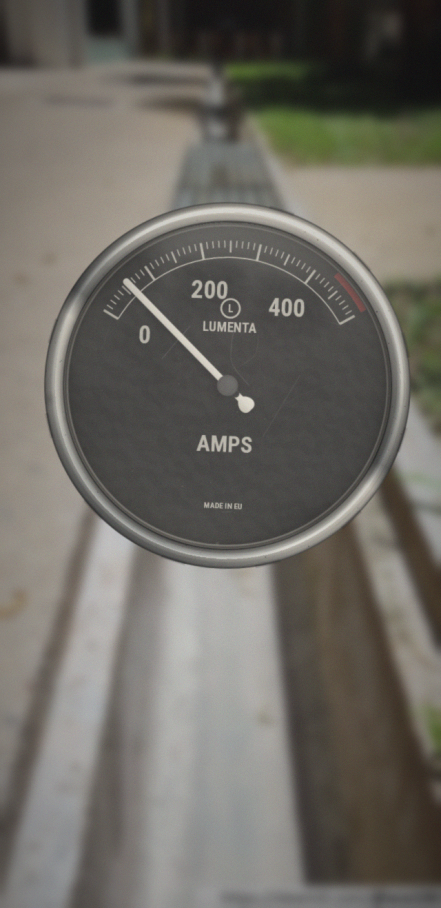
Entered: 60 A
